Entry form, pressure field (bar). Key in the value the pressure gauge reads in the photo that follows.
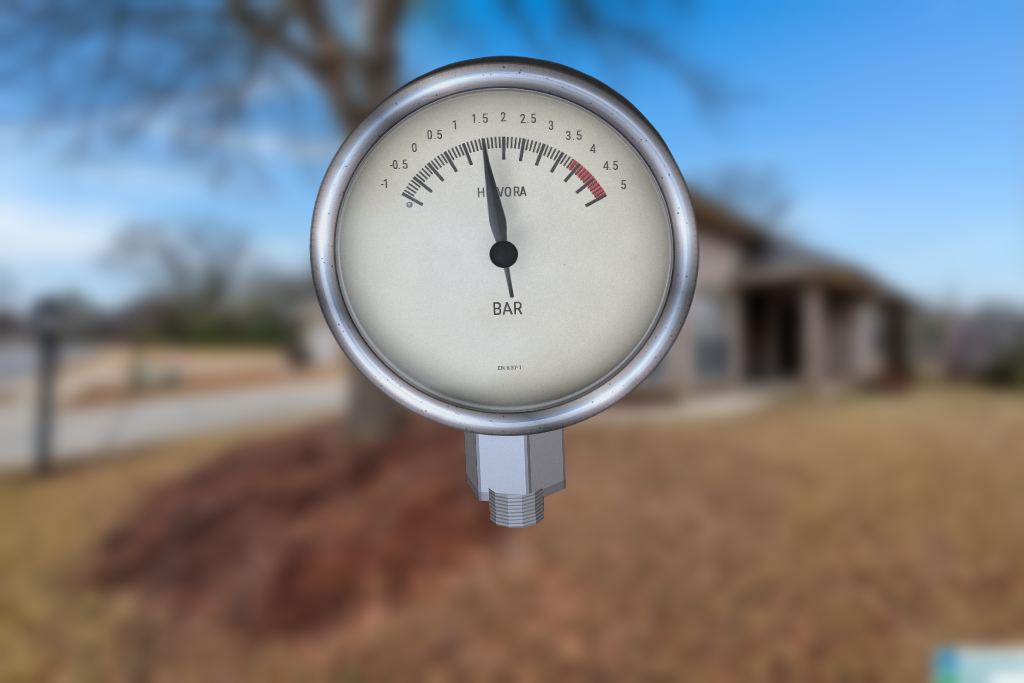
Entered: 1.5 bar
